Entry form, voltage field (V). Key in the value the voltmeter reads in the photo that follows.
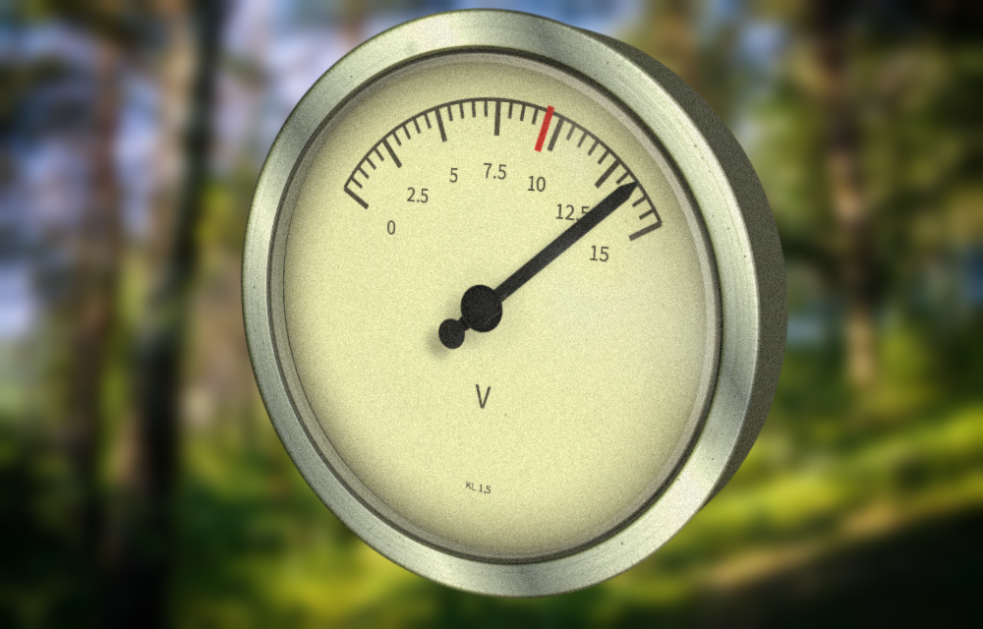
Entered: 13.5 V
